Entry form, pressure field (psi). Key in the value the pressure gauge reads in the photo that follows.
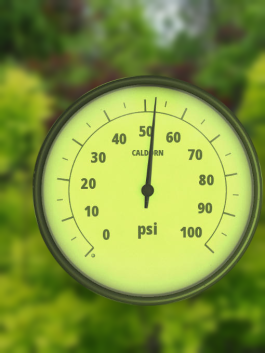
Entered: 52.5 psi
